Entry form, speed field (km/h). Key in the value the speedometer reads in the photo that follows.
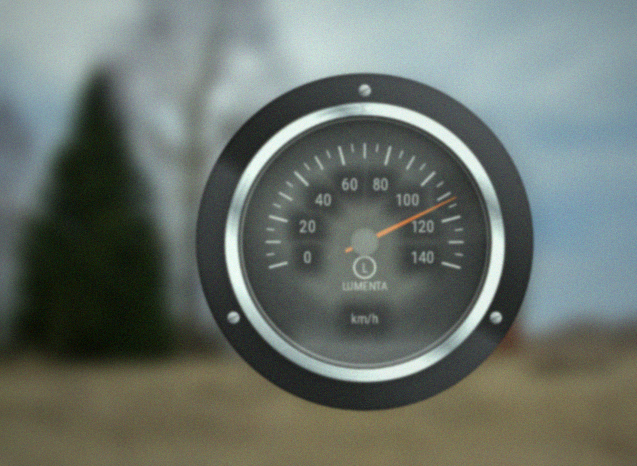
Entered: 112.5 km/h
